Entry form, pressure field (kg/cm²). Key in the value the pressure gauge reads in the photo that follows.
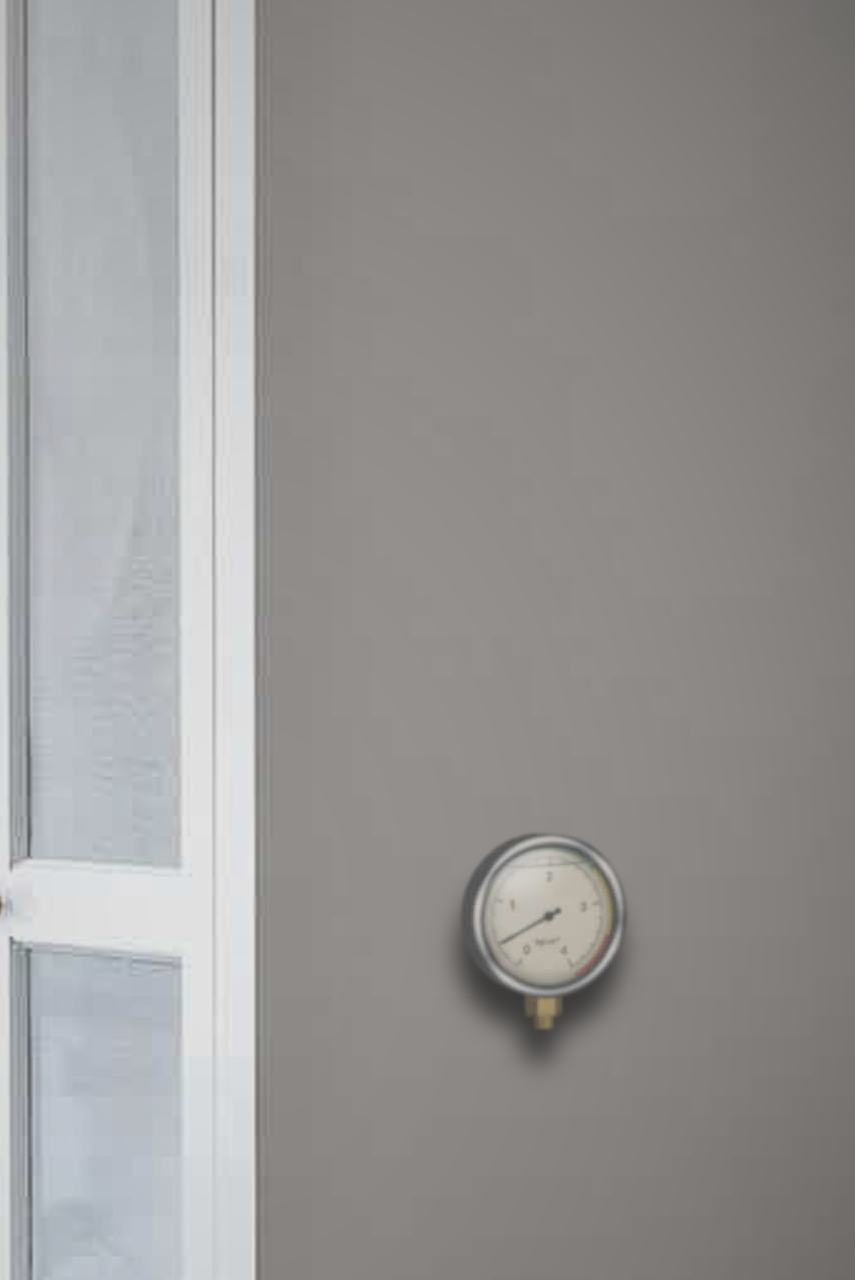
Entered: 0.4 kg/cm²
